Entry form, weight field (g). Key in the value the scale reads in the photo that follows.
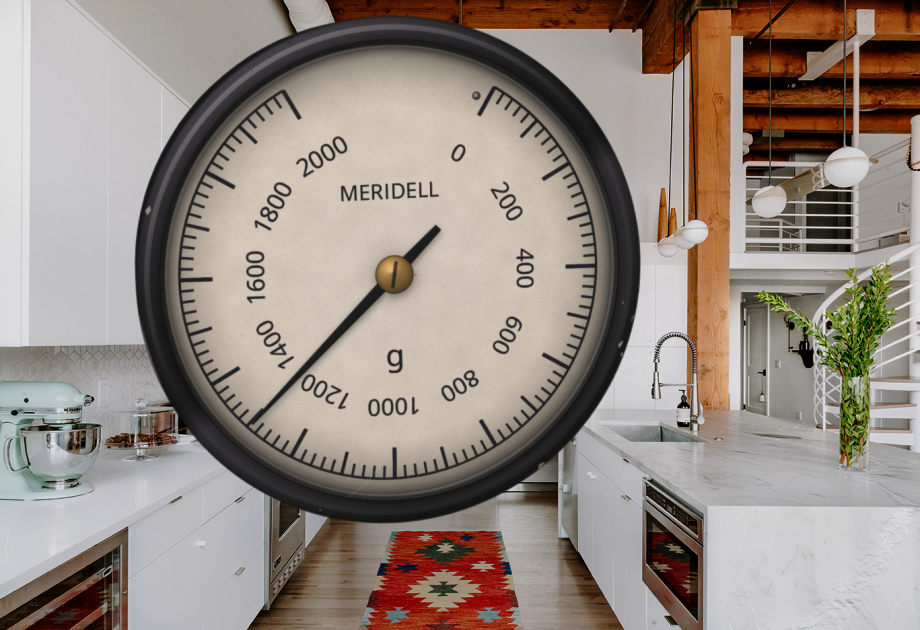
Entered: 1300 g
